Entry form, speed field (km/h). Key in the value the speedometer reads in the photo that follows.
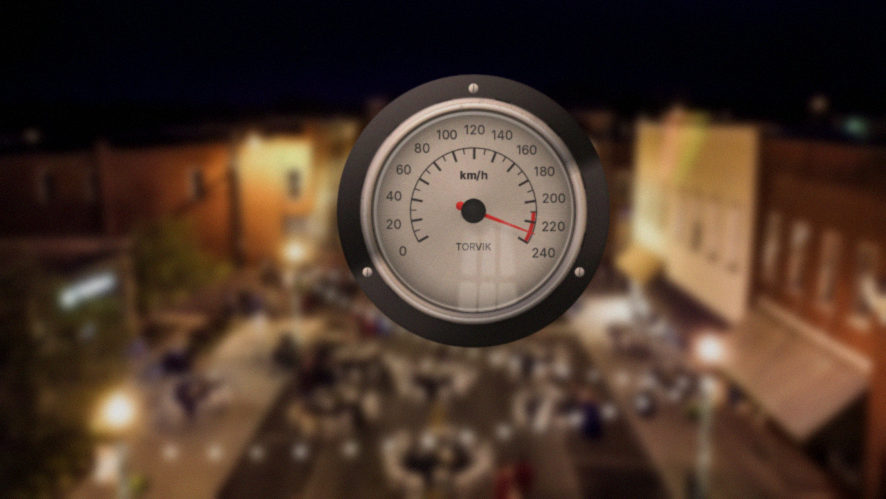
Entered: 230 km/h
